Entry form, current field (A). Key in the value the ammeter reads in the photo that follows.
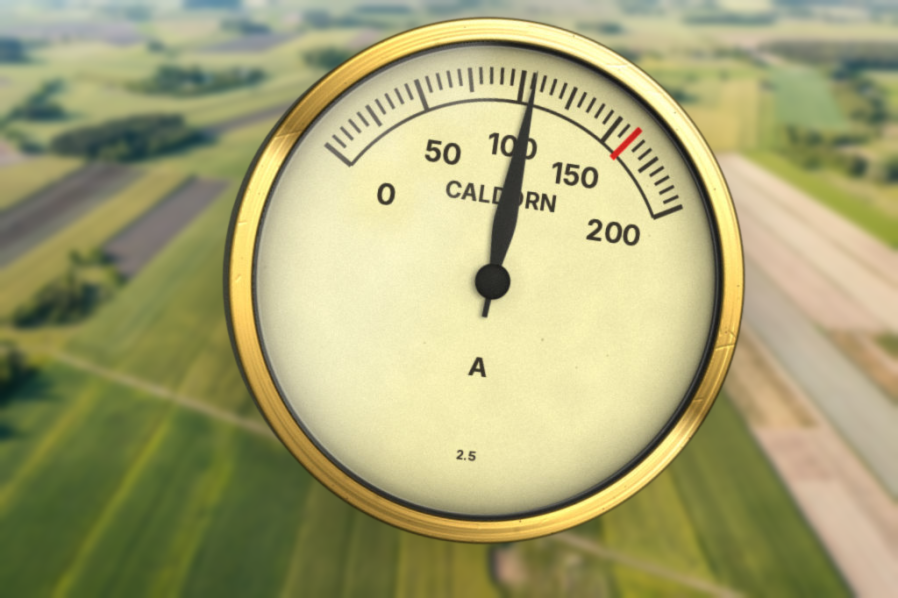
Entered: 105 A
